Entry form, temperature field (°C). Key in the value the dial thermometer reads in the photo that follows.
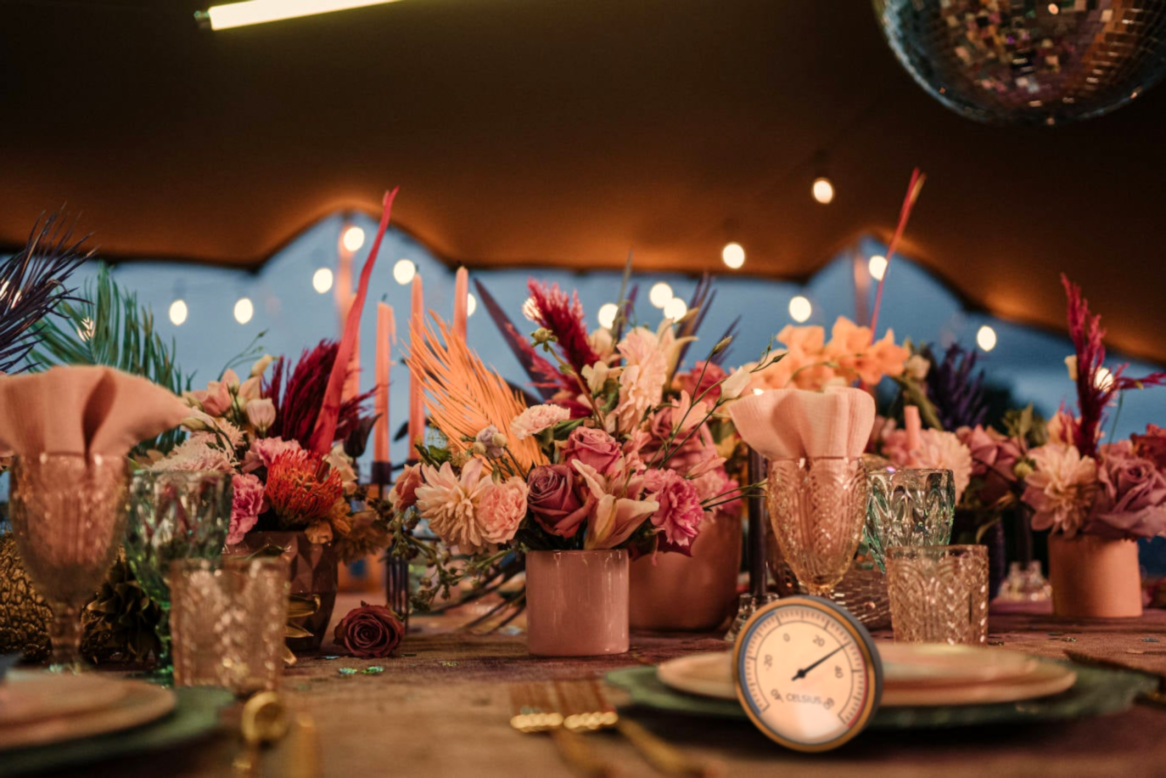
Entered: 30 °C
